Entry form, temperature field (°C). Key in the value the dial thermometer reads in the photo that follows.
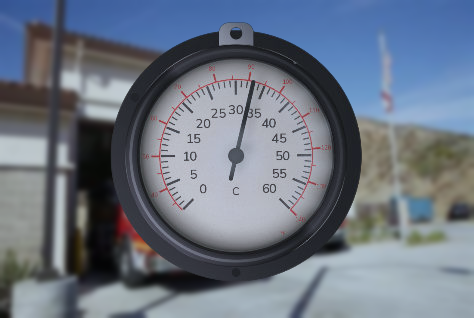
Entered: 33 °C
